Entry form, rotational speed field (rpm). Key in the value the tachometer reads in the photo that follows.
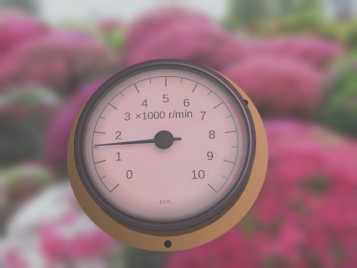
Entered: 1500 rpm
